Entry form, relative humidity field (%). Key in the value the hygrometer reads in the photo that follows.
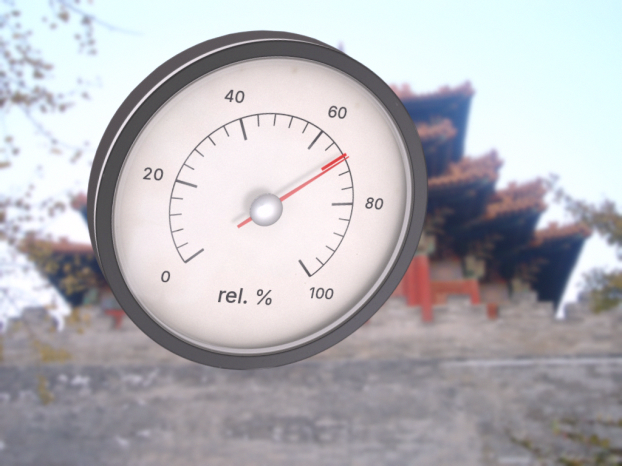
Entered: 68 %
